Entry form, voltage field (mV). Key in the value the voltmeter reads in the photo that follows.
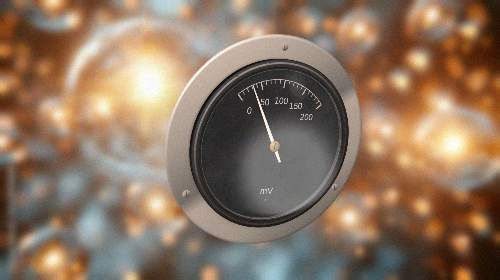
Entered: 30 mV
